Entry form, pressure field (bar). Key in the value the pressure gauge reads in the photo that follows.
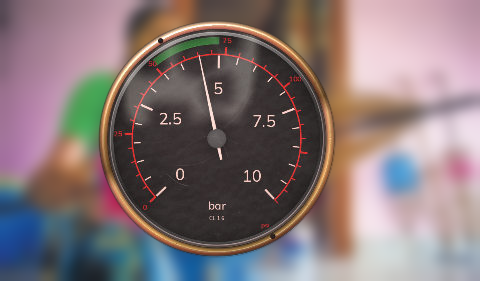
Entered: 4.5 bar
